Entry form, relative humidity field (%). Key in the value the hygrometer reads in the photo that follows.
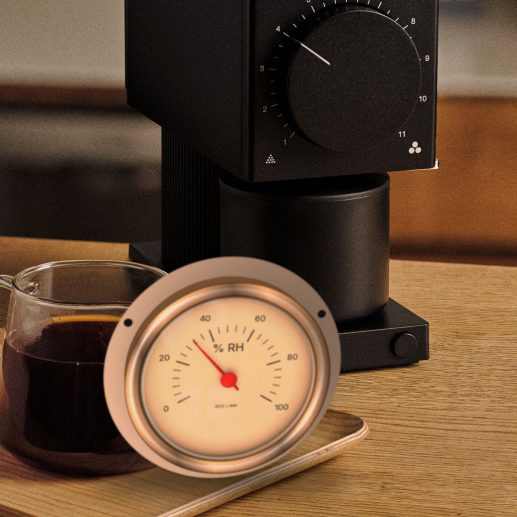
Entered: 32 %
